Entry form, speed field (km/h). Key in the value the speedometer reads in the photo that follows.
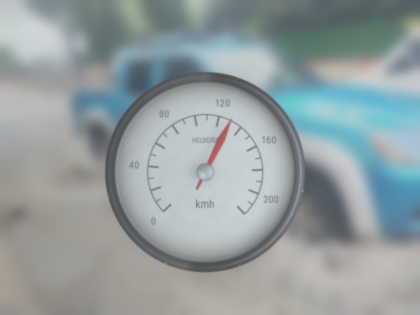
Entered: 130 km/h
